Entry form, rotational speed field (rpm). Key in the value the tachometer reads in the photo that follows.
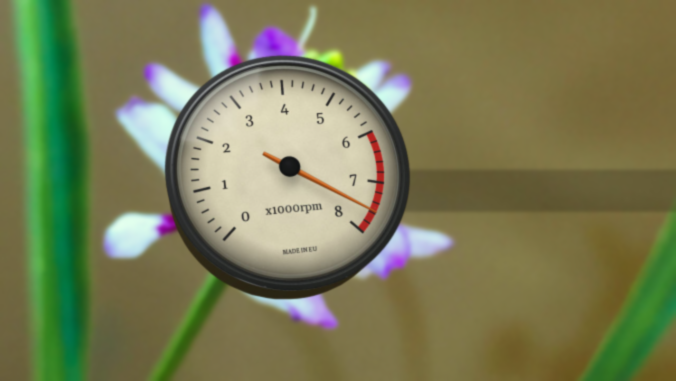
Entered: 7600 rpm
